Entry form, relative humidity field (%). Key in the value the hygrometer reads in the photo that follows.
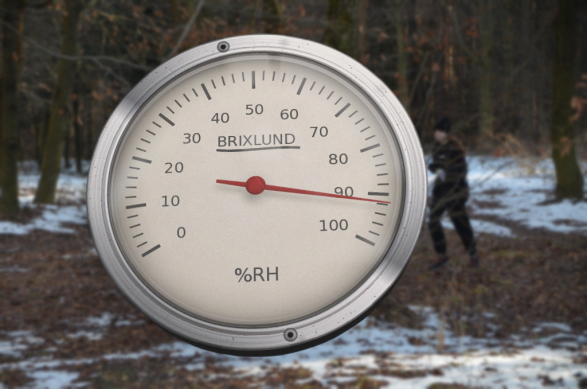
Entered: 92 %
